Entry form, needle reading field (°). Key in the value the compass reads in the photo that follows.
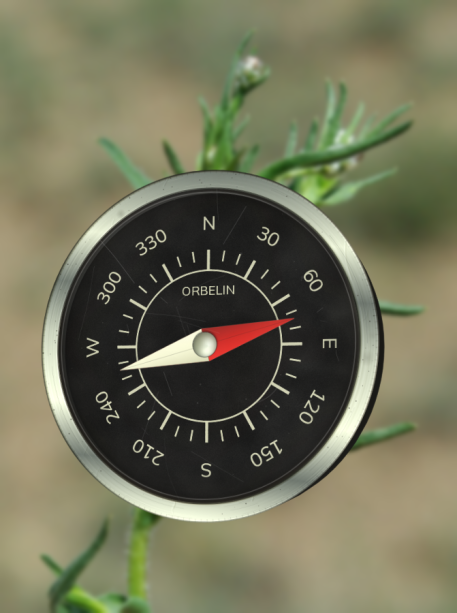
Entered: 75 °
